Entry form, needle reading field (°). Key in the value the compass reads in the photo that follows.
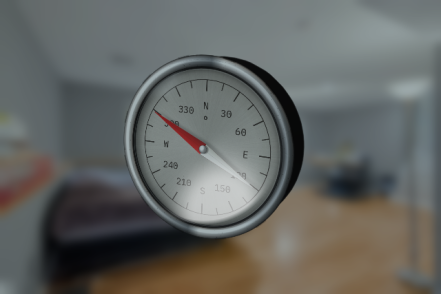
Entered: 300 °
